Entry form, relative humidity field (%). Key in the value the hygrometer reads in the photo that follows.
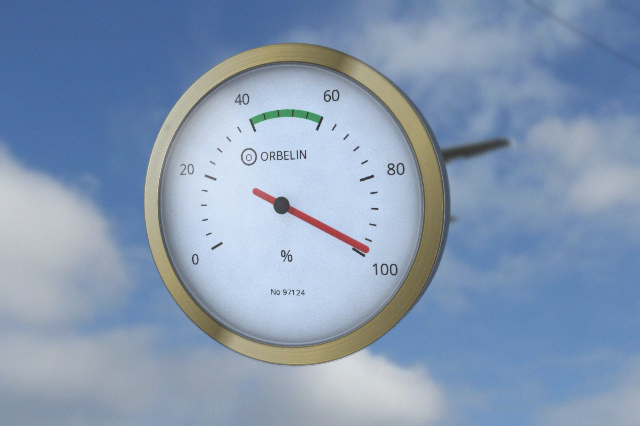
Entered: 98 %
